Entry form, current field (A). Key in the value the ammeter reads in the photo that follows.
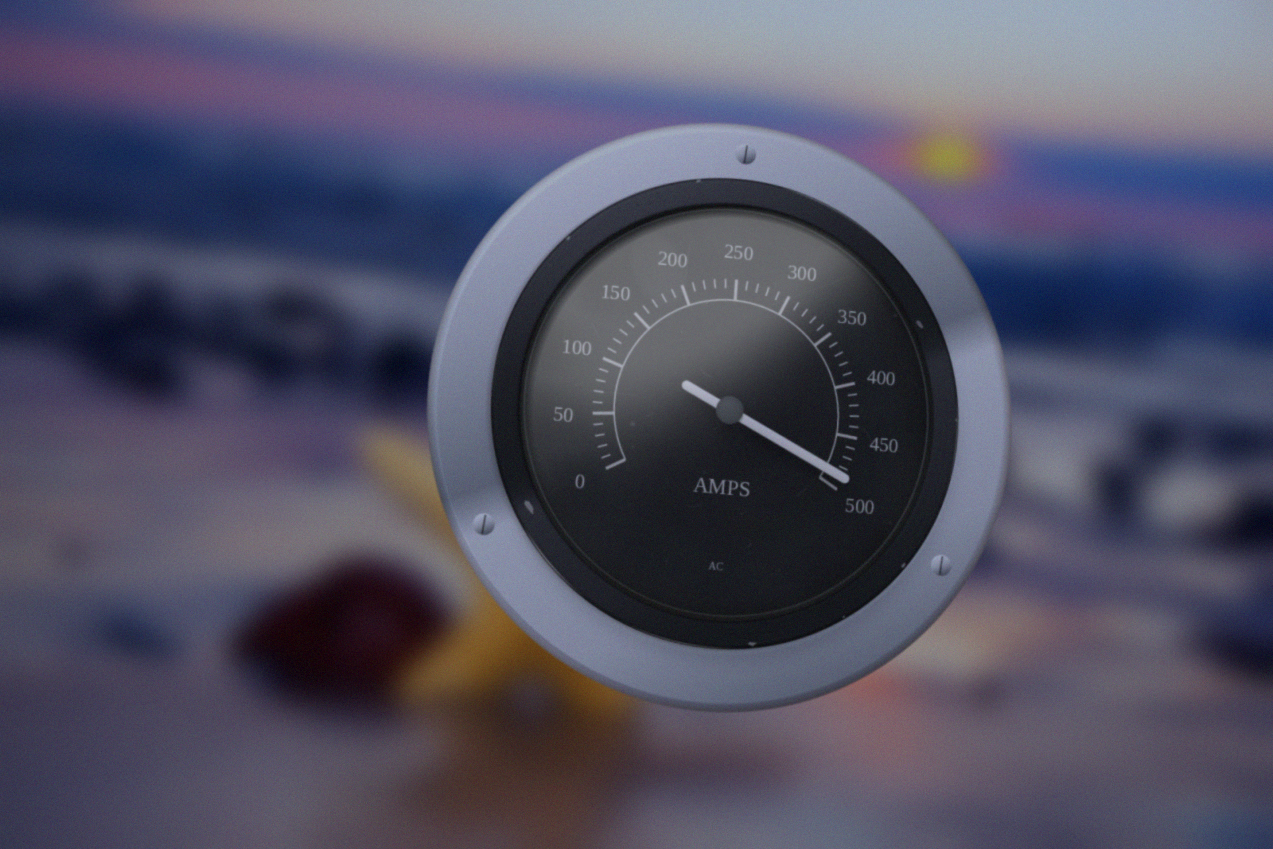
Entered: 490 A
